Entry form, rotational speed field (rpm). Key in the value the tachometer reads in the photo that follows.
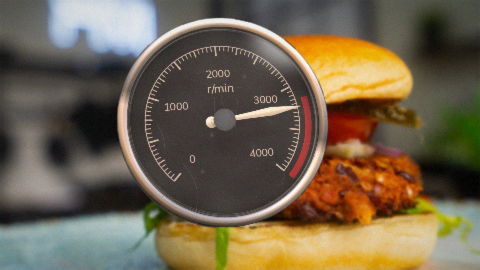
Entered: 3250 rpm
